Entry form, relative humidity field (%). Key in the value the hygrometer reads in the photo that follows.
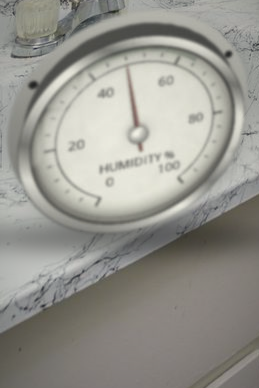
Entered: 48 %
